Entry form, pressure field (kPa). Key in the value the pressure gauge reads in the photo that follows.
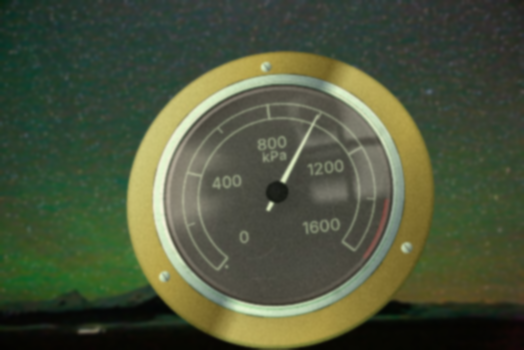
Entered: 1000 kPa
